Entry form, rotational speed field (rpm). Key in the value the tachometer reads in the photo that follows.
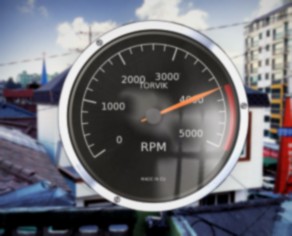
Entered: 4000 rpm
